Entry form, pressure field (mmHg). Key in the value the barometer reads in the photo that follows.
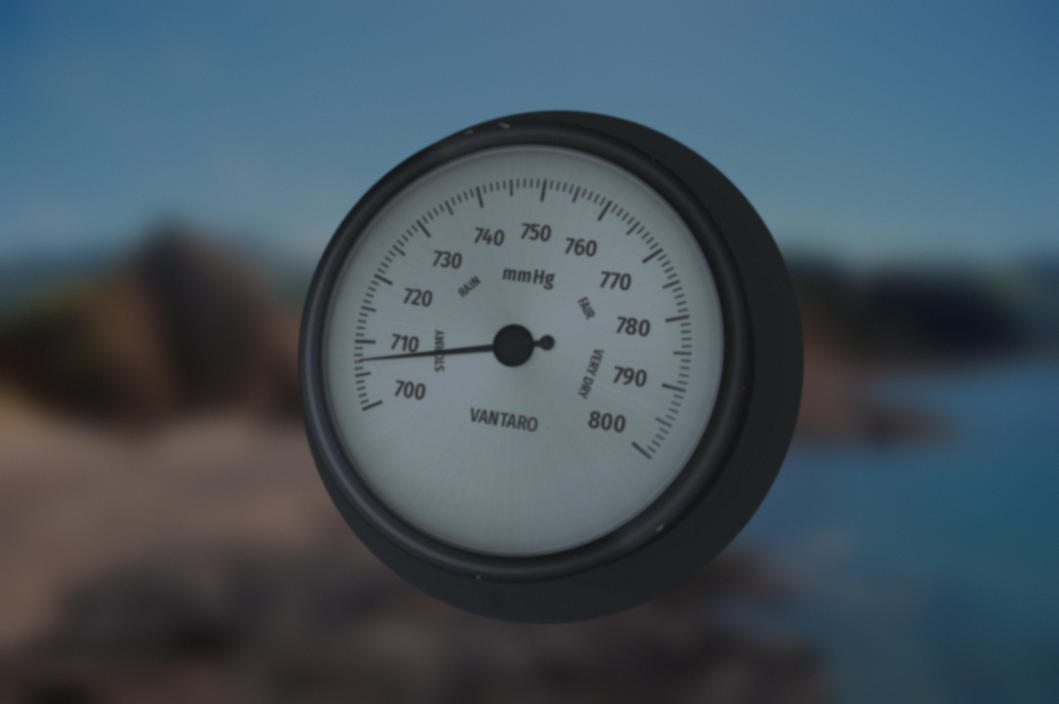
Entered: 707 mmHg
